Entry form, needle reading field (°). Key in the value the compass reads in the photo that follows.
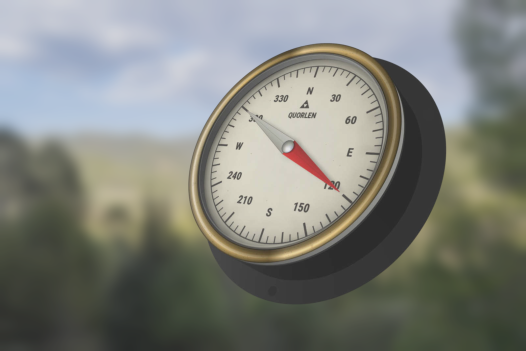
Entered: 120 °
